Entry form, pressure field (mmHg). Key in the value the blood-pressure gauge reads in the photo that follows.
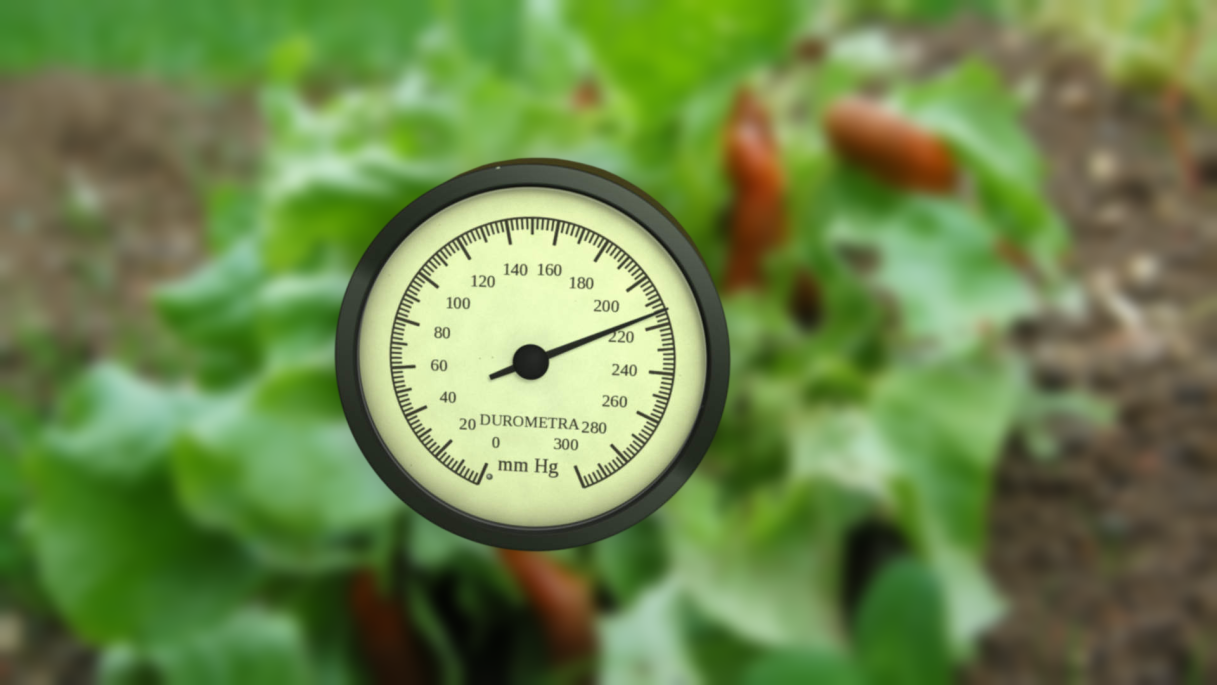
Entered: 214 mmHg
